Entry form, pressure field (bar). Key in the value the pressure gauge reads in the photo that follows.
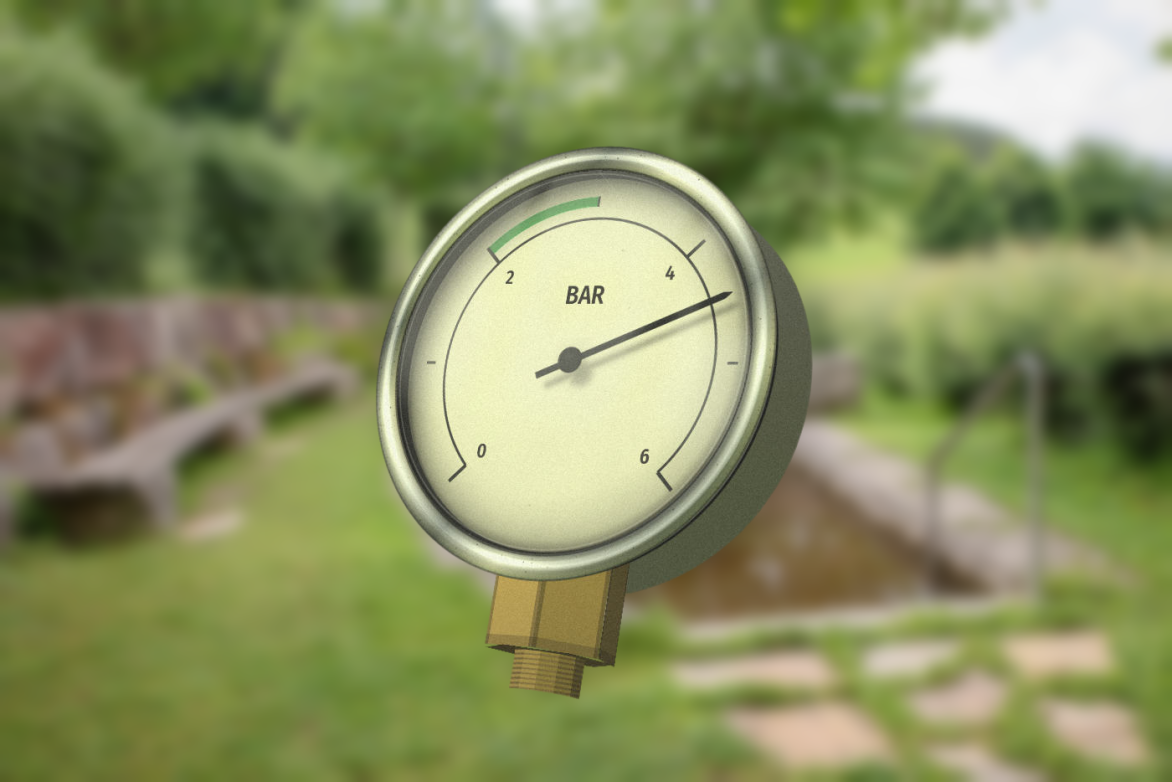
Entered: 4.5 bar
